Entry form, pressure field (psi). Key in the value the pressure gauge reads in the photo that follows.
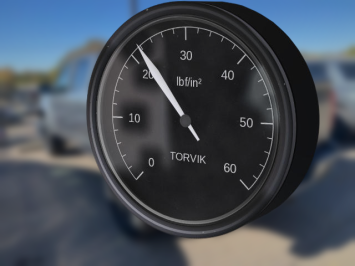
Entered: 22 psi
